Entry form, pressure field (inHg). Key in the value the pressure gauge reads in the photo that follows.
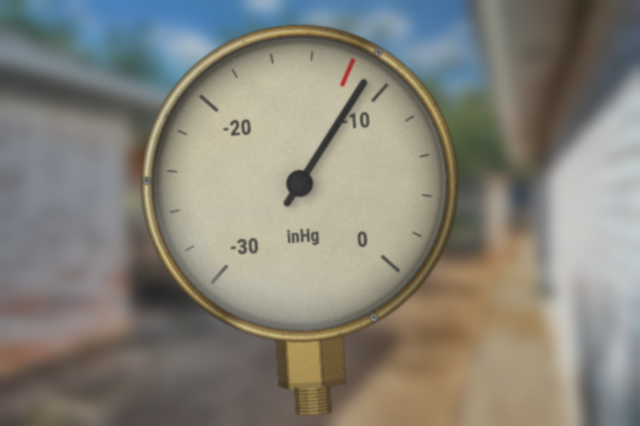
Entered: -11 inHg
